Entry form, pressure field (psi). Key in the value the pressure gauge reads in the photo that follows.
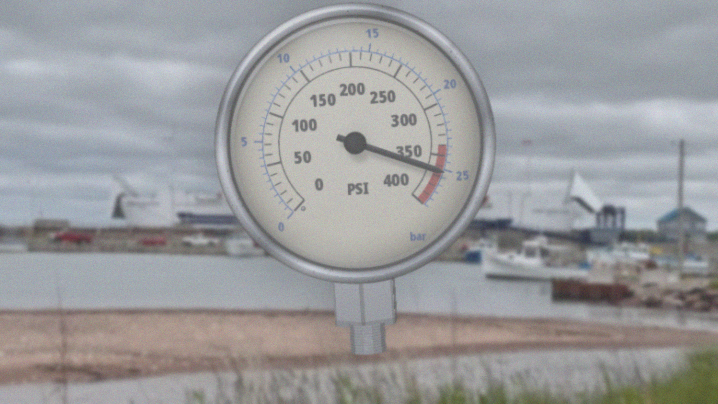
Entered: 365 psi
